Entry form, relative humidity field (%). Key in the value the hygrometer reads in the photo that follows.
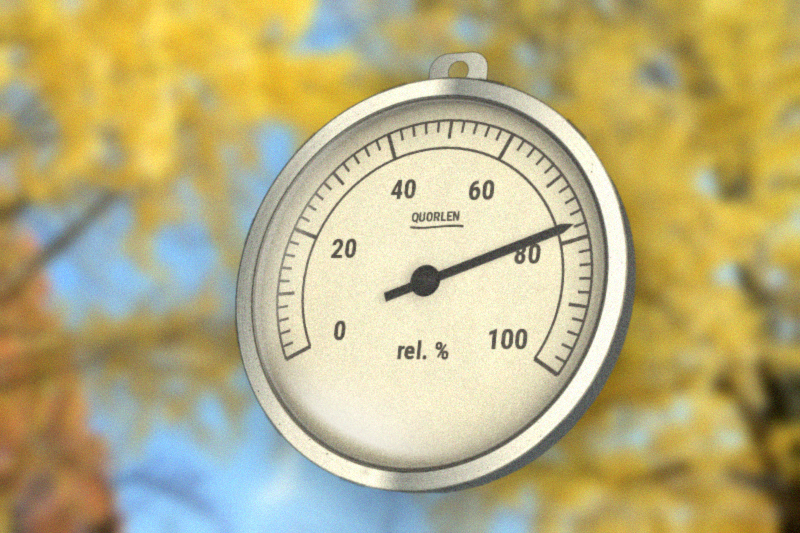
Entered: 78 %
